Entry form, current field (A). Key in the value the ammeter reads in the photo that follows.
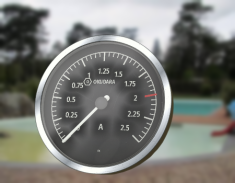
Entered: 0 A
